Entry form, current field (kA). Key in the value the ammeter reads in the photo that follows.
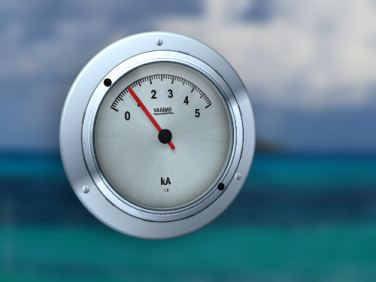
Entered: 1 kA
